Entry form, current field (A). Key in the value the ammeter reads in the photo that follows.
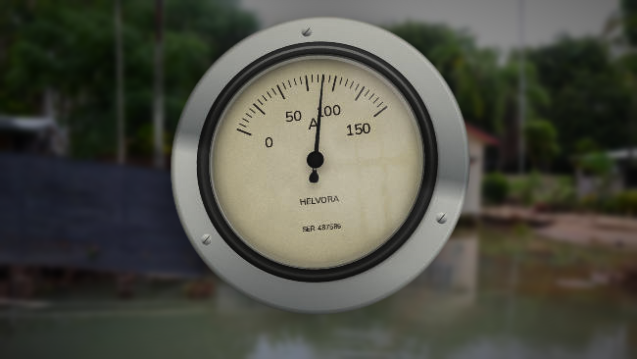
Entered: 90 A
